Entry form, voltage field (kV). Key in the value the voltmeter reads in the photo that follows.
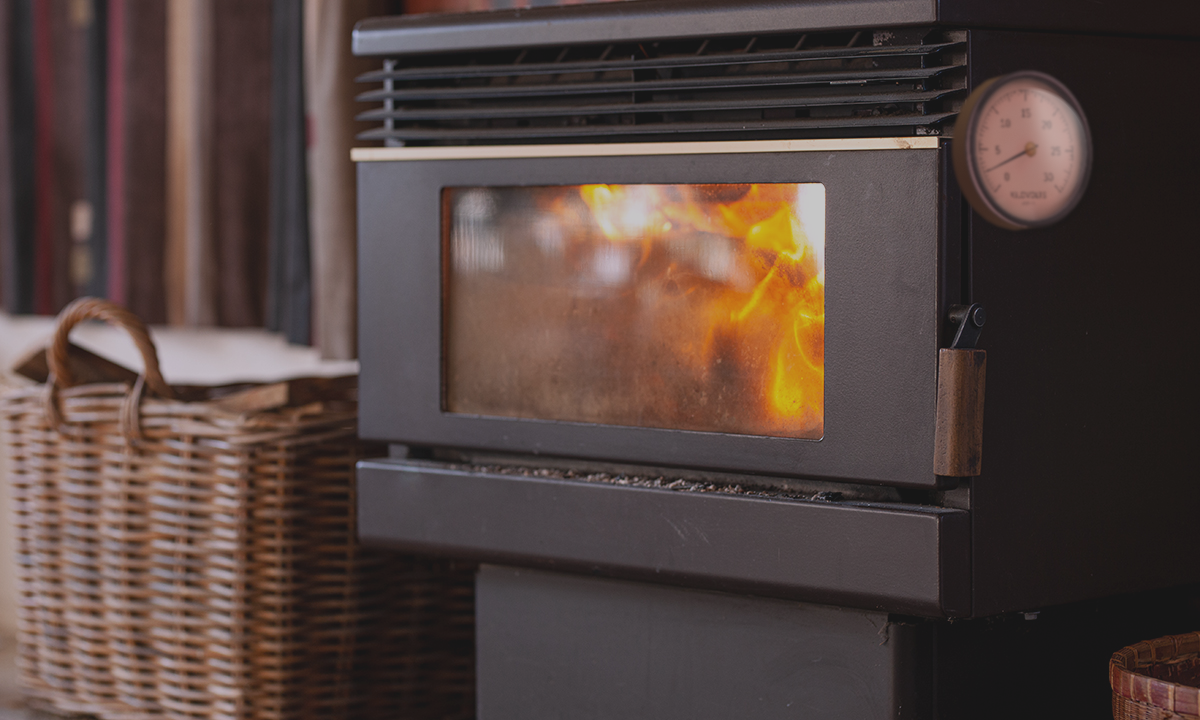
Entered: 2.5 kV
